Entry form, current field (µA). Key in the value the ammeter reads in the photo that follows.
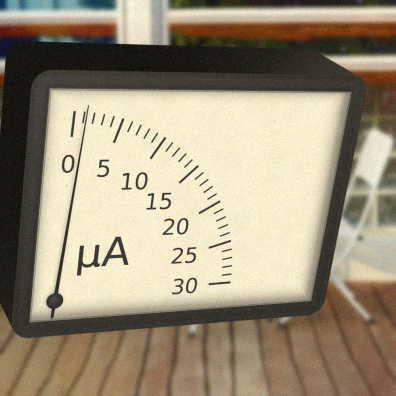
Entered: 1 µA
